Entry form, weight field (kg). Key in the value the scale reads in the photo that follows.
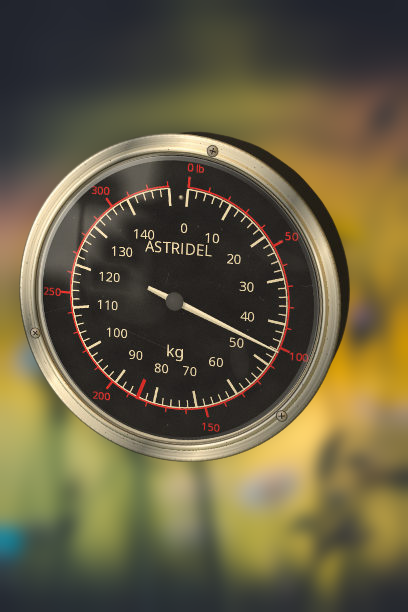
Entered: 46 kg
